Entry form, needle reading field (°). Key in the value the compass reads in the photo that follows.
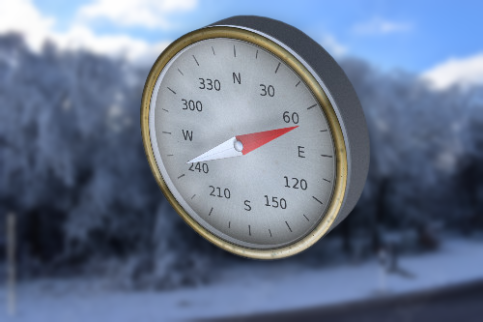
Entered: 67.5 °
